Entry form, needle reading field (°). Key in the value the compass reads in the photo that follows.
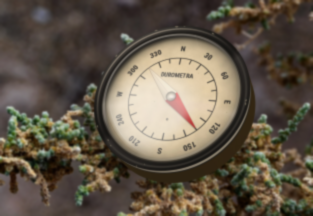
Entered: 135 °
